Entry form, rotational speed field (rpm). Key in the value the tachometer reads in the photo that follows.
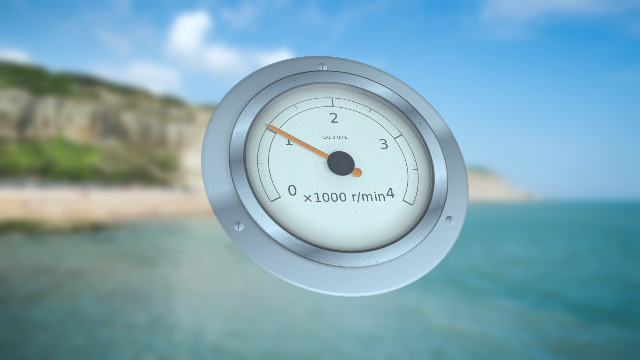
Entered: 1000 rpm
